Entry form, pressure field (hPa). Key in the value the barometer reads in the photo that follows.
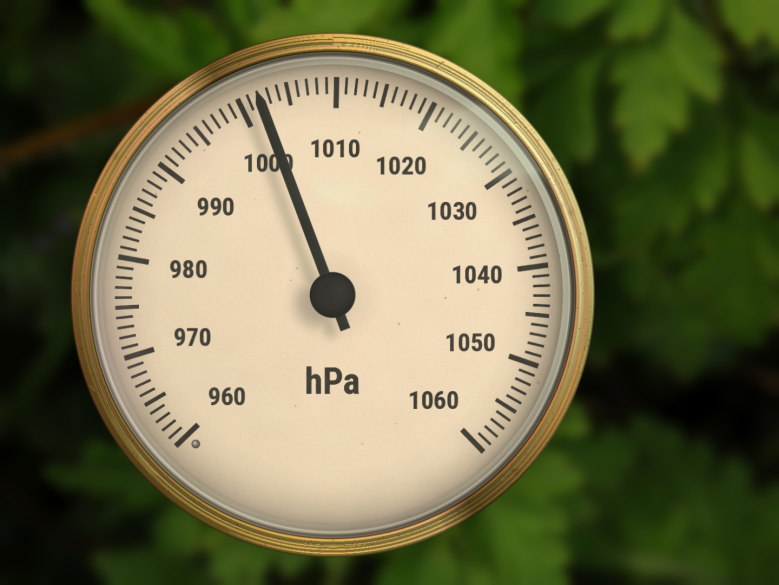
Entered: 1002 hPa
